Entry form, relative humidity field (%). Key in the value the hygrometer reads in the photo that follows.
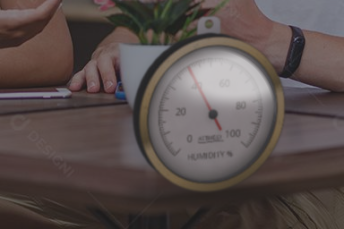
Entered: 40 %
